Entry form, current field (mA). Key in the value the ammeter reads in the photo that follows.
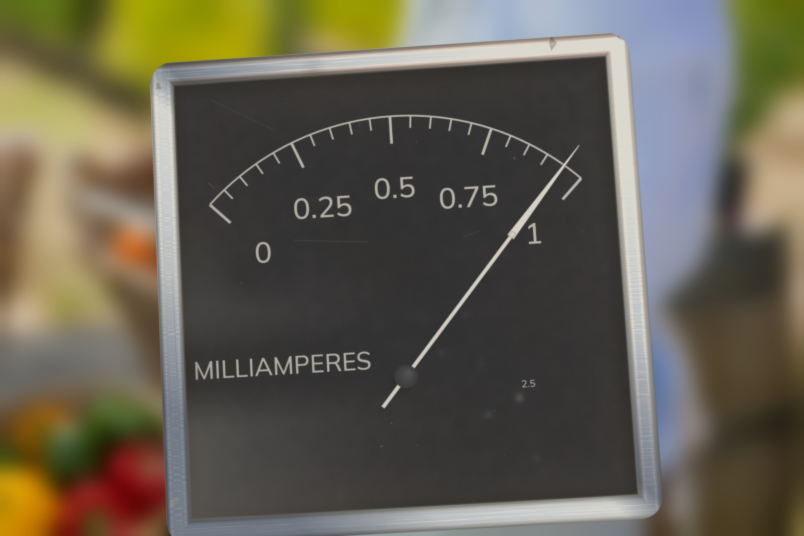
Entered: 0.95 mA
